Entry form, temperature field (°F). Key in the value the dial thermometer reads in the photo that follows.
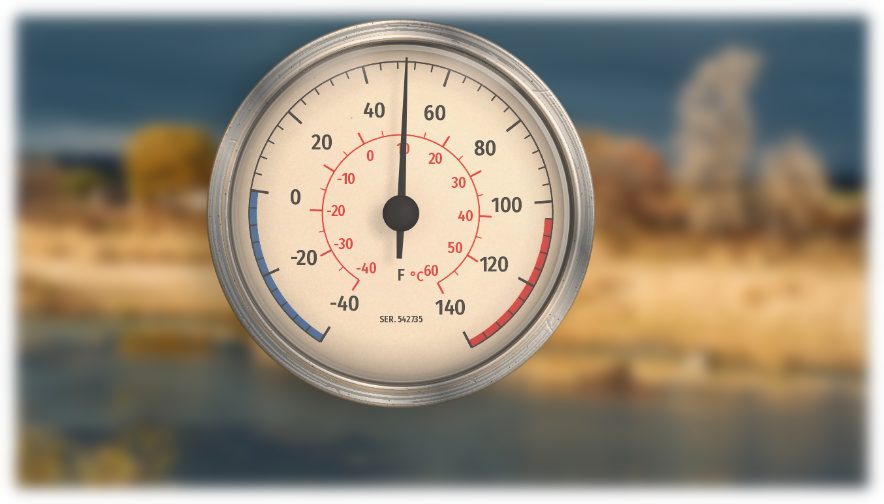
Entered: 50 °F
